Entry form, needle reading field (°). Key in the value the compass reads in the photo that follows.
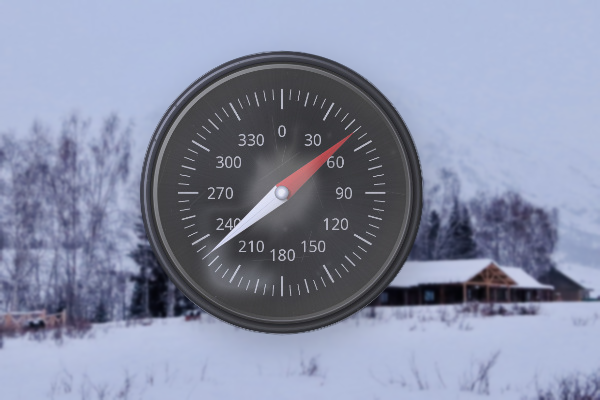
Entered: 50 °
